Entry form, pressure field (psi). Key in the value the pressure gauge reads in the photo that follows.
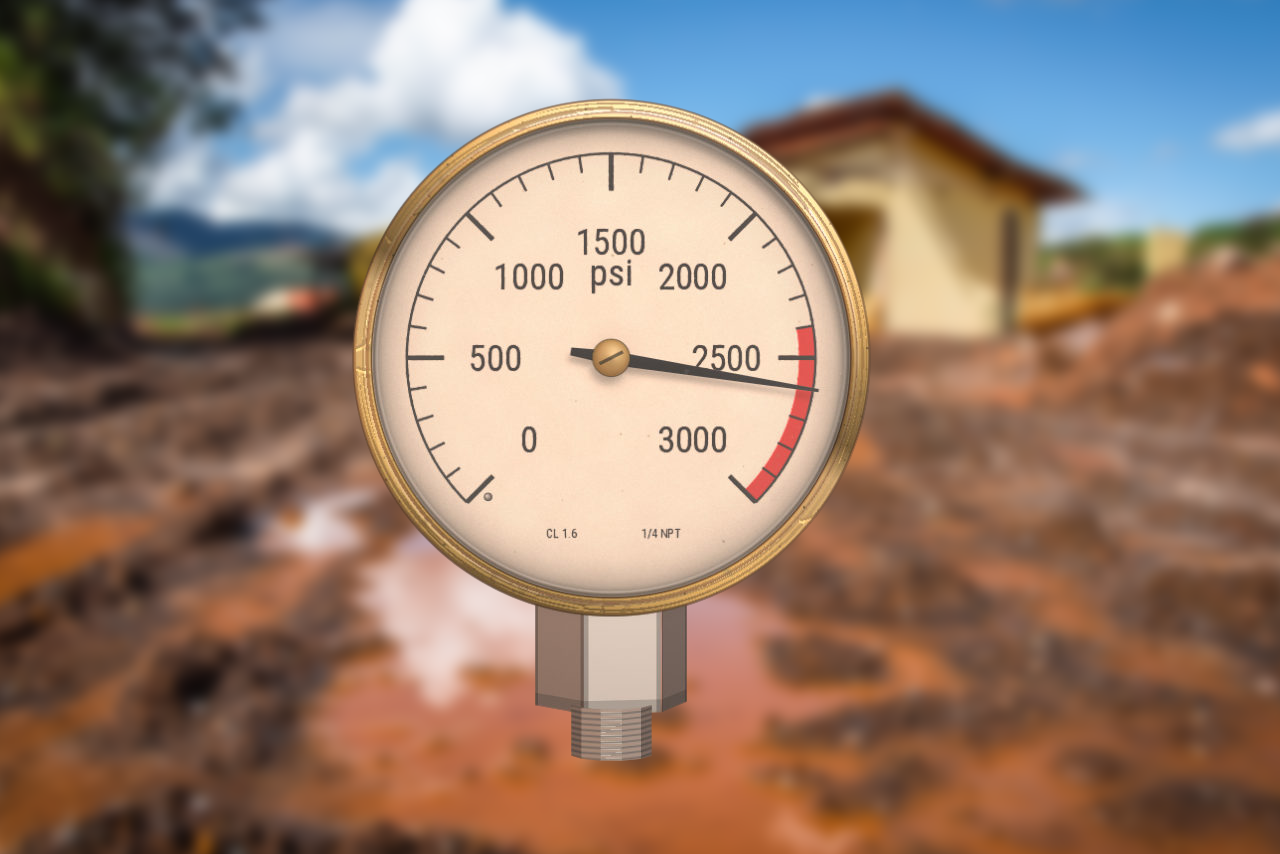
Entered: 2600 psi
